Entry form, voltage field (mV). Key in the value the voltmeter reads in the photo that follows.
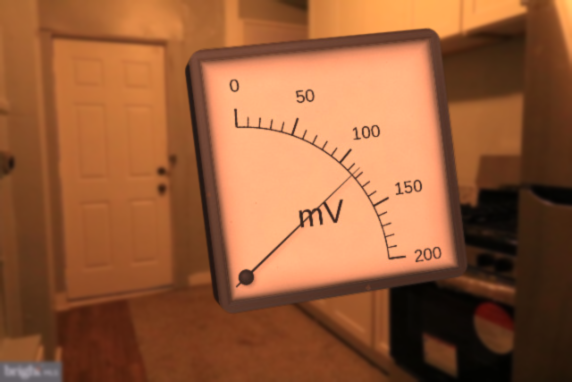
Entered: 115 mV
